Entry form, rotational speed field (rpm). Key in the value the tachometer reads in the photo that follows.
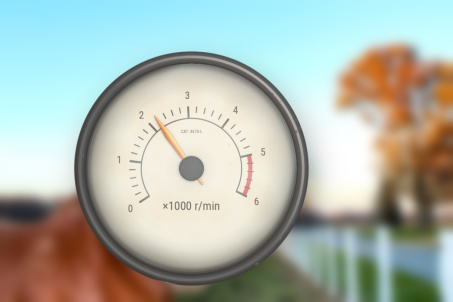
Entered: 2200 rpm
